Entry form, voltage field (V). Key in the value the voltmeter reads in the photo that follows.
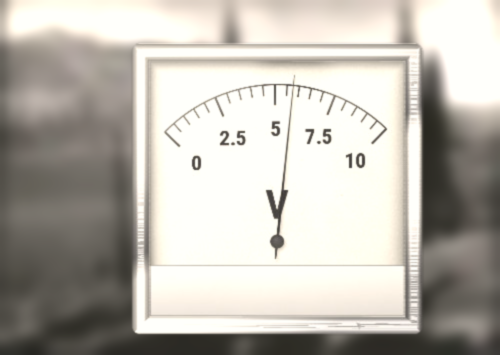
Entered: 5.75 V
